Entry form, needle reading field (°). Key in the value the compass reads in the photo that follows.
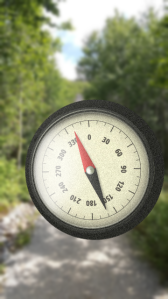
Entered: 340 °
